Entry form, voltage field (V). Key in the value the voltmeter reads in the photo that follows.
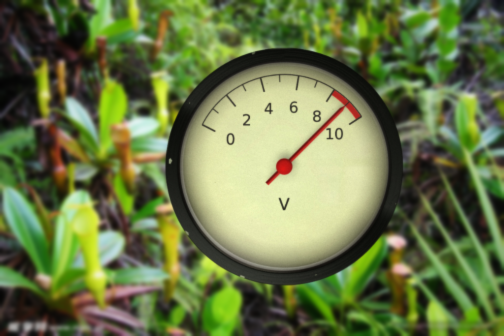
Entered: 9 V
